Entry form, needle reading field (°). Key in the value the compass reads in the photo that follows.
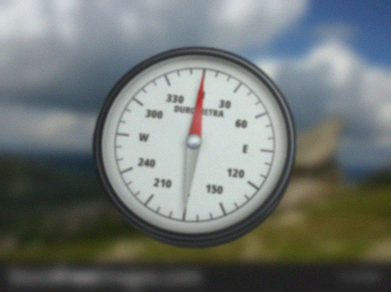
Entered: 0 °
